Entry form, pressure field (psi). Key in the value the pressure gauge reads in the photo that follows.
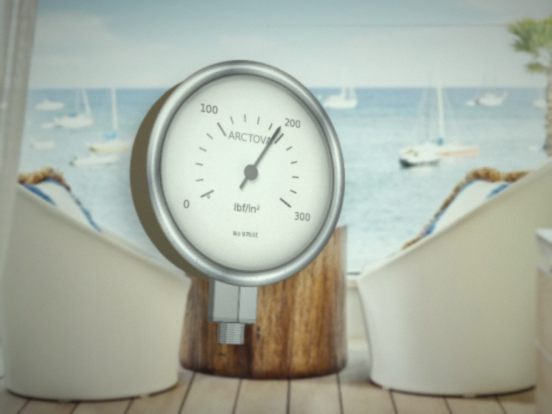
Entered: 190 psi
